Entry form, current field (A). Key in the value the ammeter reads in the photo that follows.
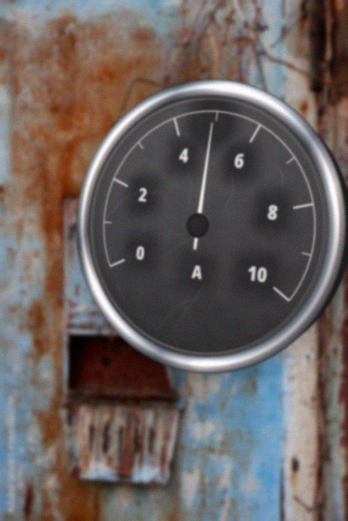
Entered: 5 A
